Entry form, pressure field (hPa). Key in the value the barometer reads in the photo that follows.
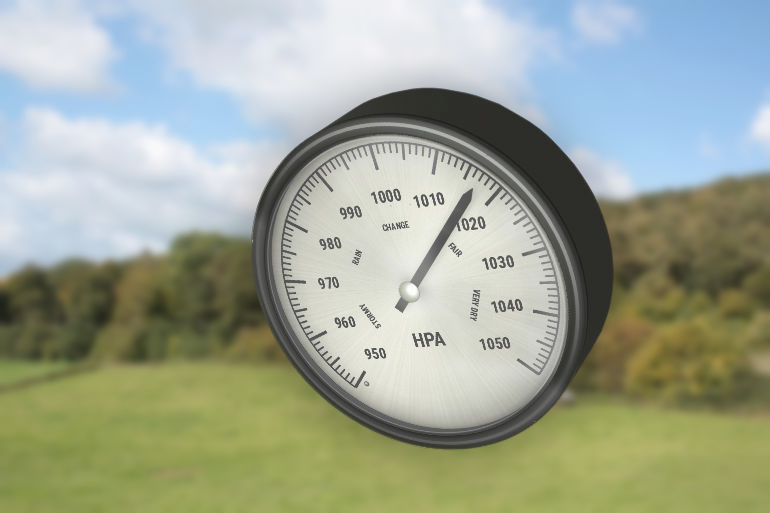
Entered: 1017 hPa
